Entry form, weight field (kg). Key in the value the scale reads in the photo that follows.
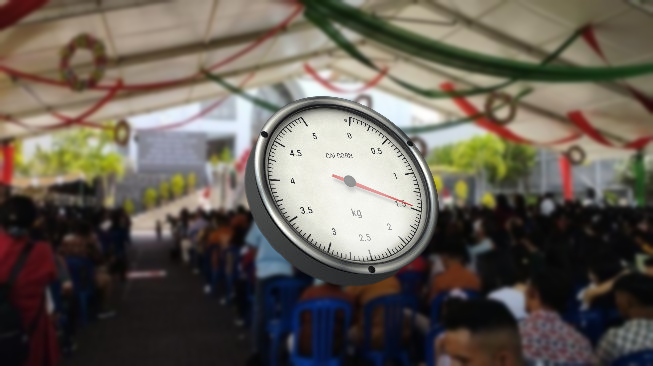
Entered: 1.5 kg
